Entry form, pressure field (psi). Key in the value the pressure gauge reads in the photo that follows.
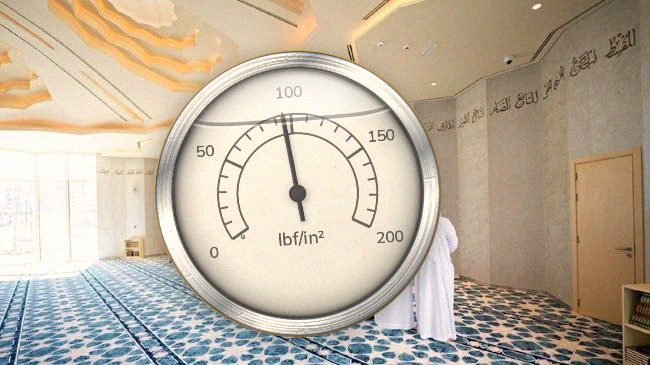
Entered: 95 psi
